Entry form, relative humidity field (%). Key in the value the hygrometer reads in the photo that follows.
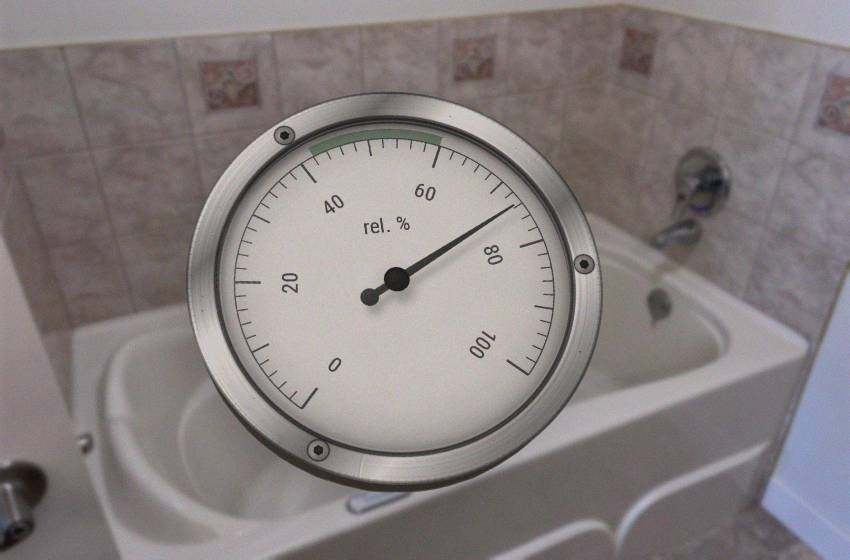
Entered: 74 %
